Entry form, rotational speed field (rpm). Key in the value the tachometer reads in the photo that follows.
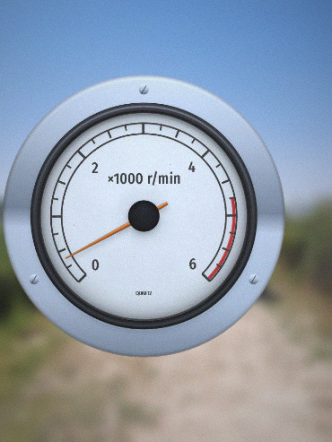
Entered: 375 rpm
